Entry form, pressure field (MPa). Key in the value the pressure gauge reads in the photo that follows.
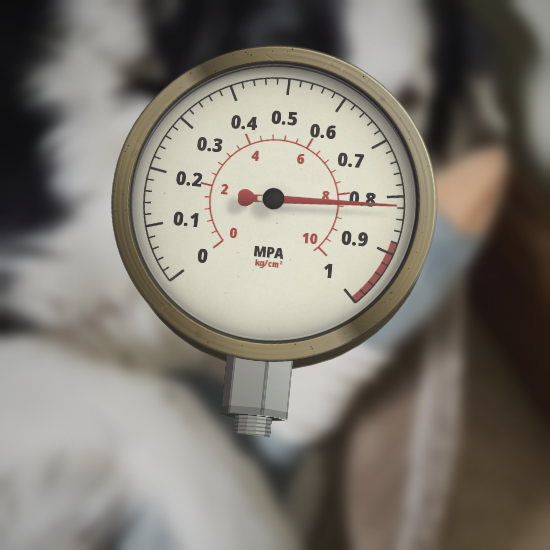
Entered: 0.82 MPa
